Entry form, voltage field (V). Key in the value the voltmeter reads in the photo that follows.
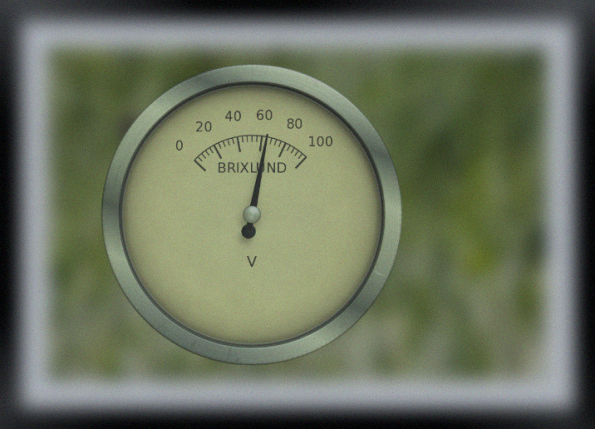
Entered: 64 V
